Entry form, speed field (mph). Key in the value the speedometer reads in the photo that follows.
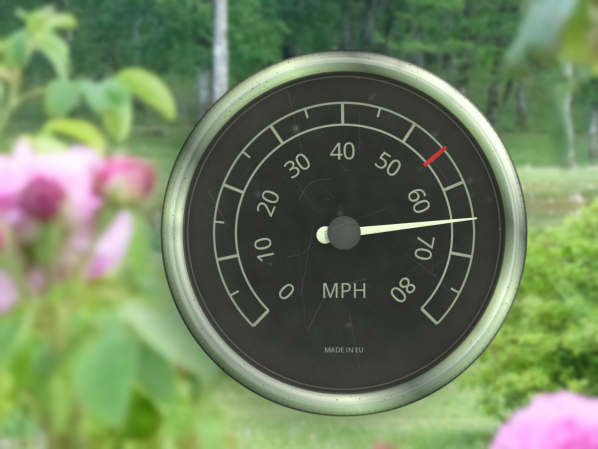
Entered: 65 mph
